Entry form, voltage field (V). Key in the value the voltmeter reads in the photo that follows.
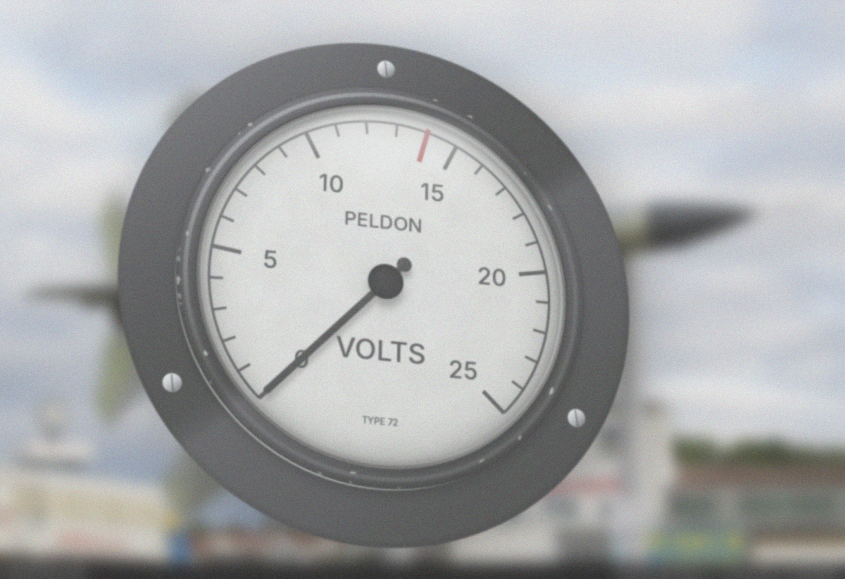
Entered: 0 V
